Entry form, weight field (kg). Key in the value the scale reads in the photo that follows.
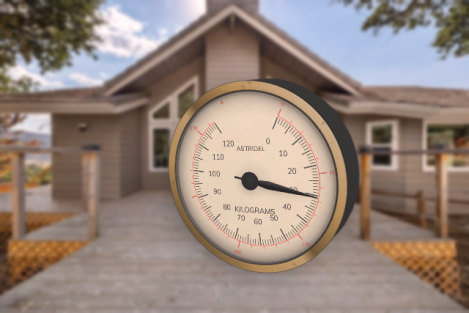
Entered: 30 kg
